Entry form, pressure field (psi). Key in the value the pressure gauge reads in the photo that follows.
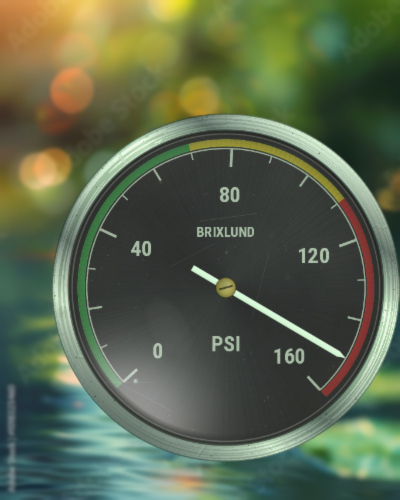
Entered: 150 psi
